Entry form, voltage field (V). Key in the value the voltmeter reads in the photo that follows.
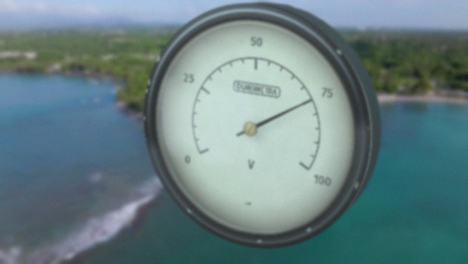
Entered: 75 V
